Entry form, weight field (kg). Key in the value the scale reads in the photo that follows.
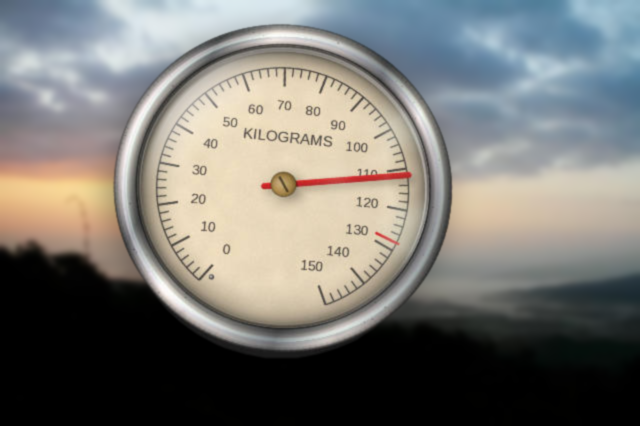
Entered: 112 kg
